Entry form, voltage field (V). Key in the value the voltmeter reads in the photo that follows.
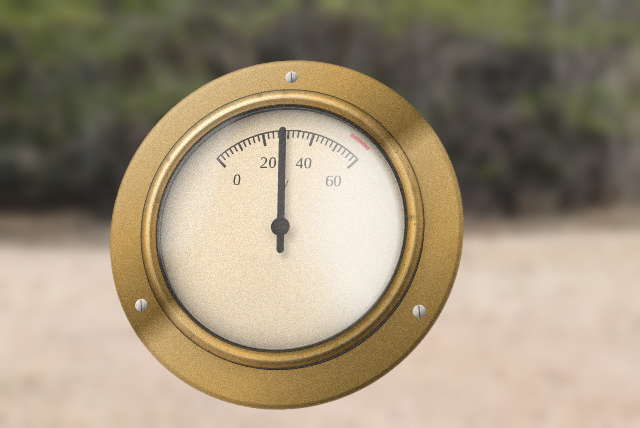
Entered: 28 V
